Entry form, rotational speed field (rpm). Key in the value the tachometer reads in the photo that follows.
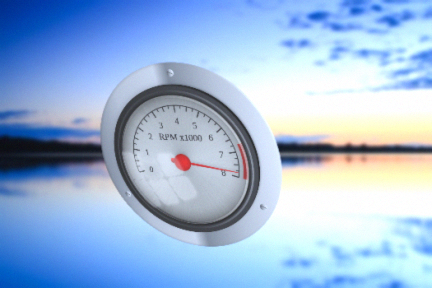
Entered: 7750 rpm
